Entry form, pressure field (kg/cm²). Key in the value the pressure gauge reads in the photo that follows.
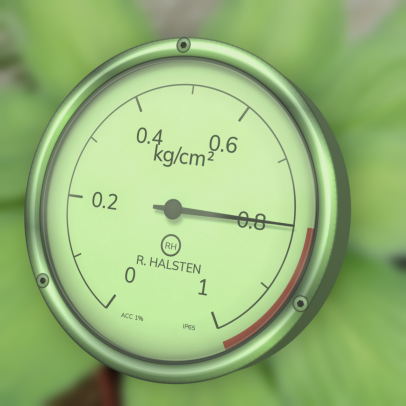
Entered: 0.8 kg/cm²
